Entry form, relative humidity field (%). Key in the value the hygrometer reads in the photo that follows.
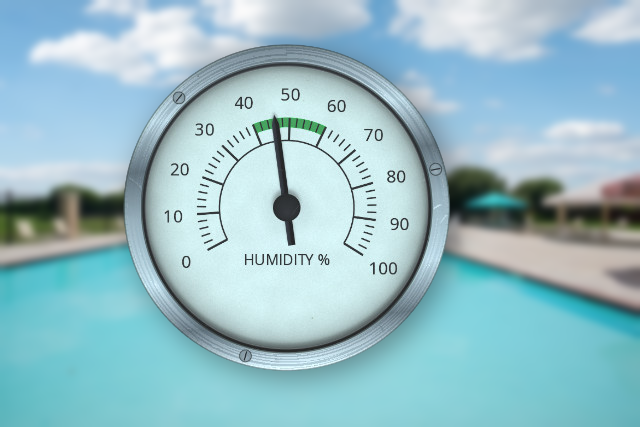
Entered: 46 %
